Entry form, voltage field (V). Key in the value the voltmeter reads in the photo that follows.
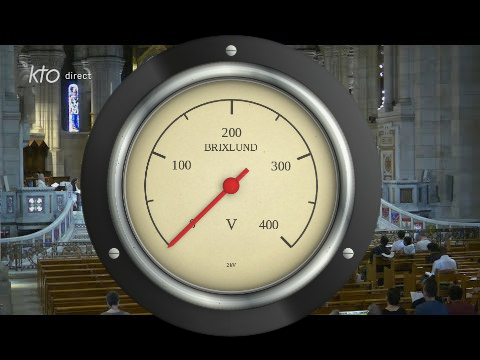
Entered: 0 V
